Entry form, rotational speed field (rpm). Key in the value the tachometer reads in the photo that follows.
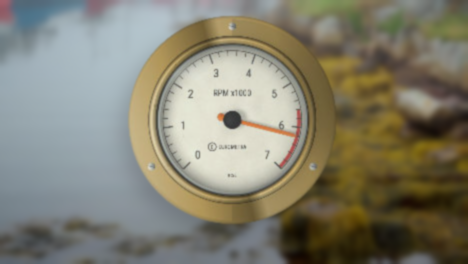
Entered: 6200 rpm
